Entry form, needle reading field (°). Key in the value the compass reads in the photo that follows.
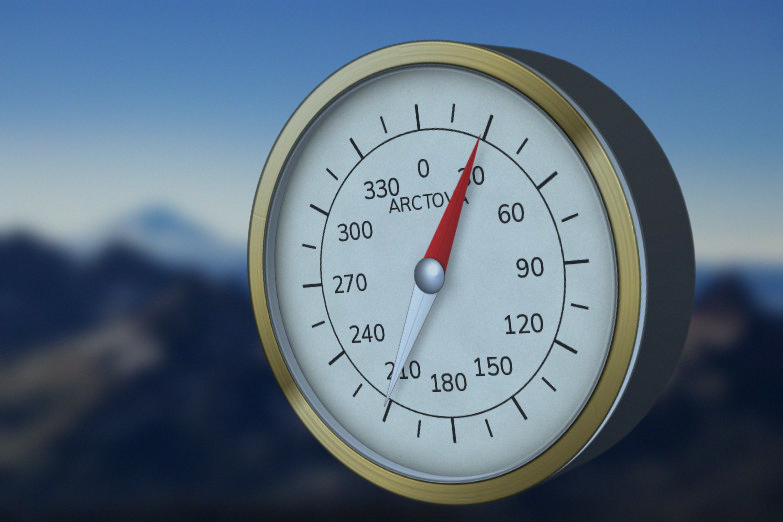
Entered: 30 °
